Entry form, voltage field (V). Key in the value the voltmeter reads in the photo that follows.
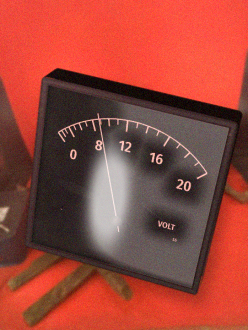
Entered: 9 V
